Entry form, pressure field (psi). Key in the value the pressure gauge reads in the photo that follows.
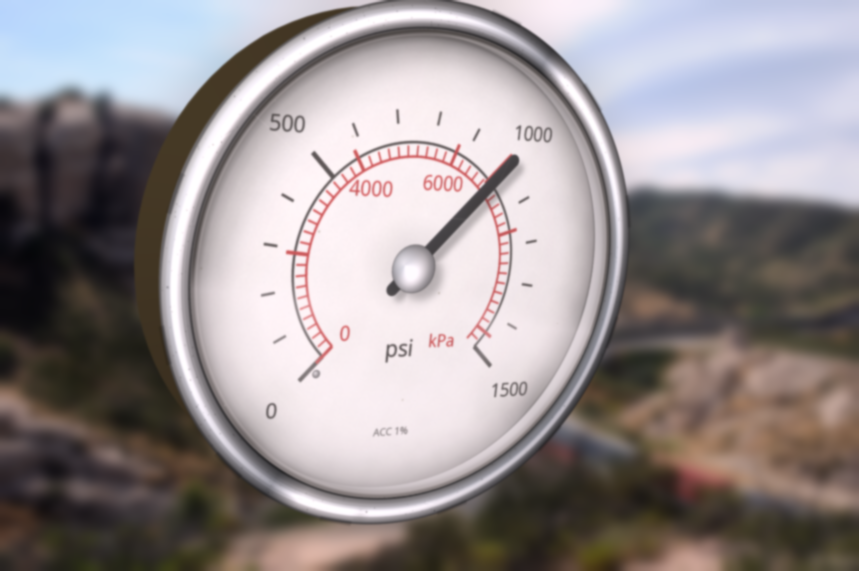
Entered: 1000 psi
